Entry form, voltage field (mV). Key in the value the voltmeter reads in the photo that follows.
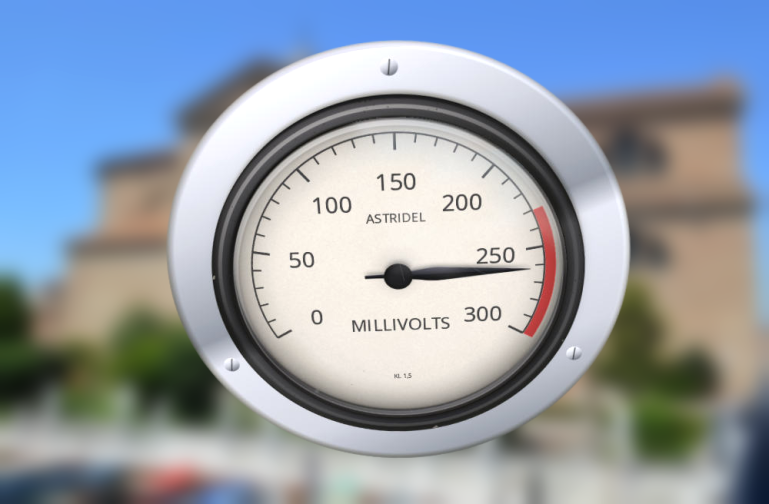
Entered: 260 mV
